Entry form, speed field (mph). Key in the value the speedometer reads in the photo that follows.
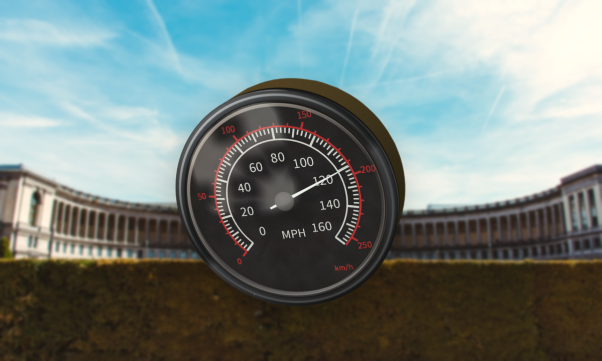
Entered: 120 mph
